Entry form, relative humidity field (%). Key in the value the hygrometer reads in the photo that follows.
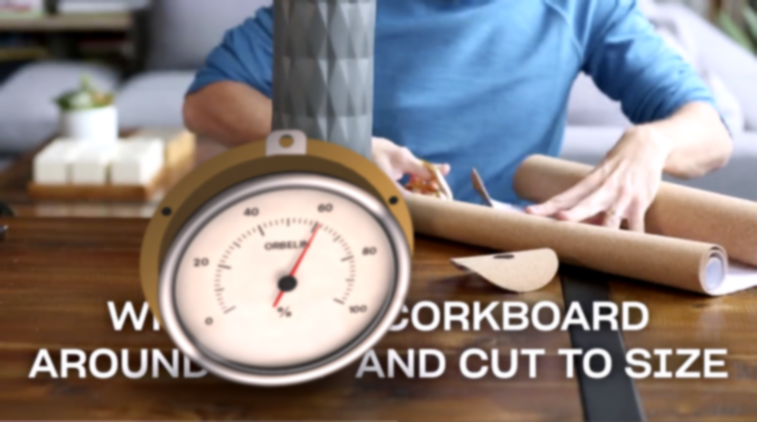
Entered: 60 %
